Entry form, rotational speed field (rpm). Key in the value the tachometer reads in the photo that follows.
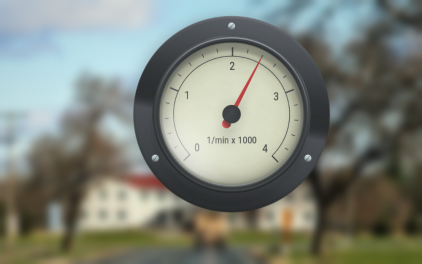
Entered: 2400 rpm
